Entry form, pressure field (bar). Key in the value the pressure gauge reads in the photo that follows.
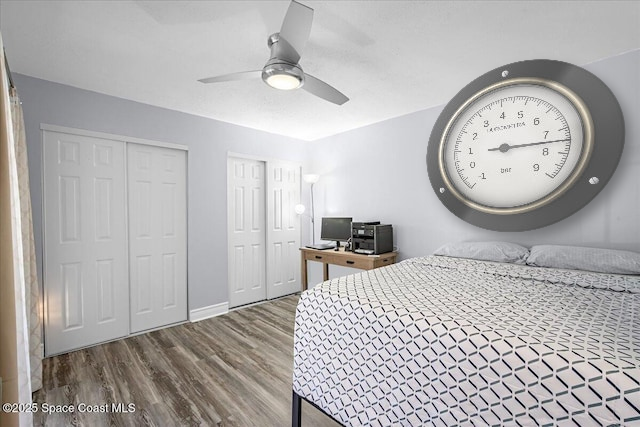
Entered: 7.5 bar
